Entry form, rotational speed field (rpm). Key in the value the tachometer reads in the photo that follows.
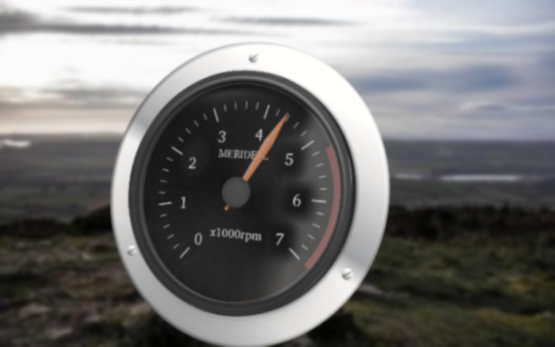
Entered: 4400 rpm
